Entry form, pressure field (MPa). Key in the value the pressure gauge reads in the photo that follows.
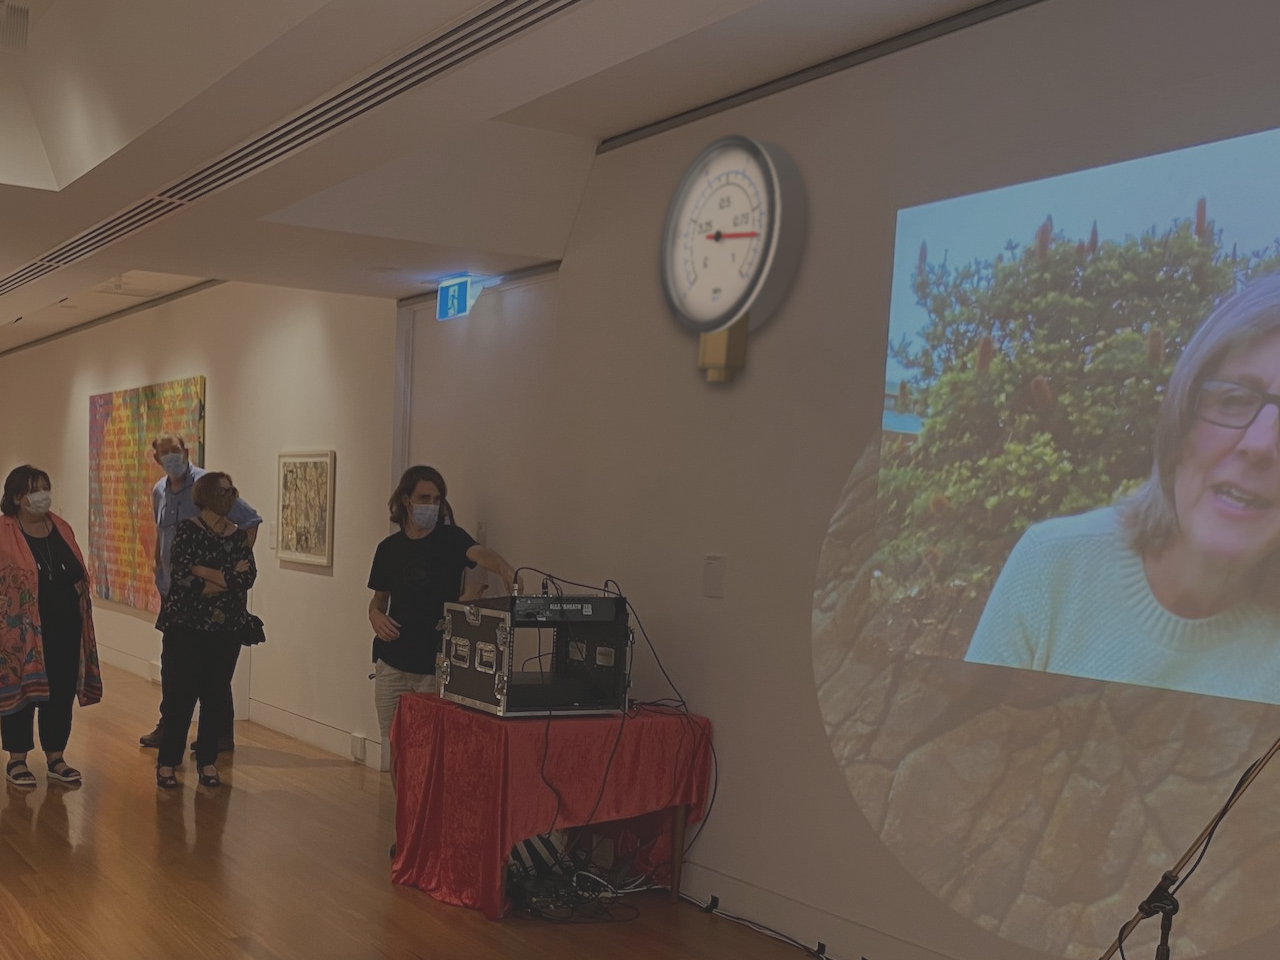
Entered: 0.85 MPa
